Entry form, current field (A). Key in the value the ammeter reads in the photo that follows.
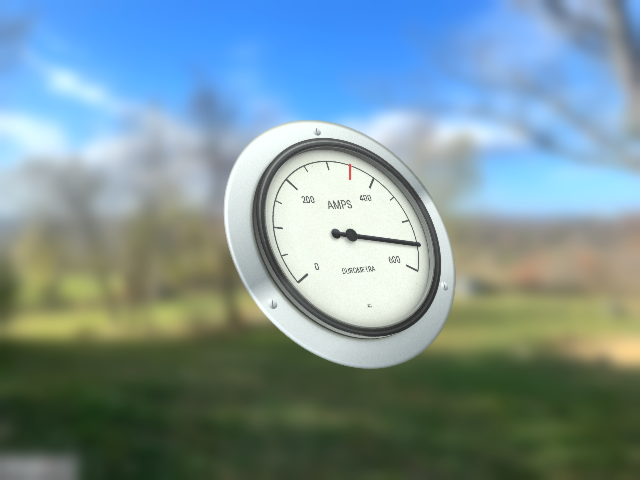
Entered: 550 A
